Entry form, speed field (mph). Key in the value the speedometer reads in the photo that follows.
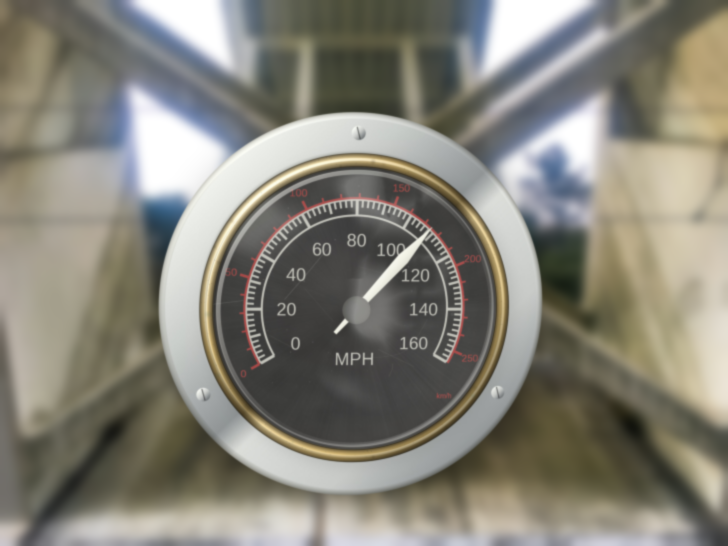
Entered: 108 mph
